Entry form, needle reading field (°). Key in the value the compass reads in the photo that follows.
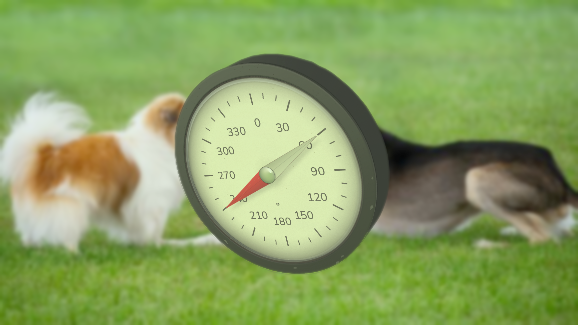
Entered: 240 °
